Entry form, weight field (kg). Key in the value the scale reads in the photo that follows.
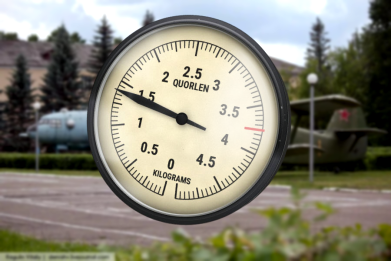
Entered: 1.4 kg
